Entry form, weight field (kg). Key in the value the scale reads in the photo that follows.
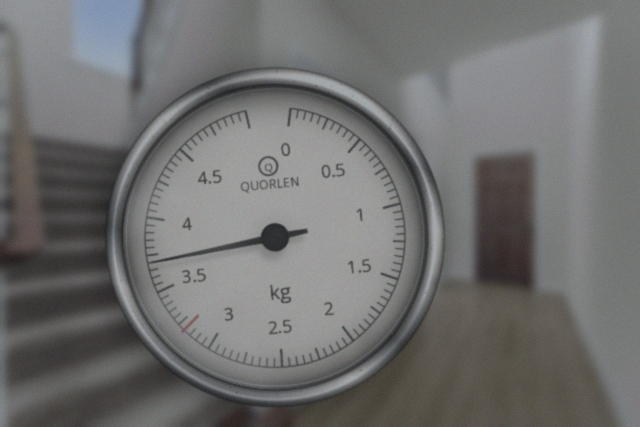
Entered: 3.7 kg
